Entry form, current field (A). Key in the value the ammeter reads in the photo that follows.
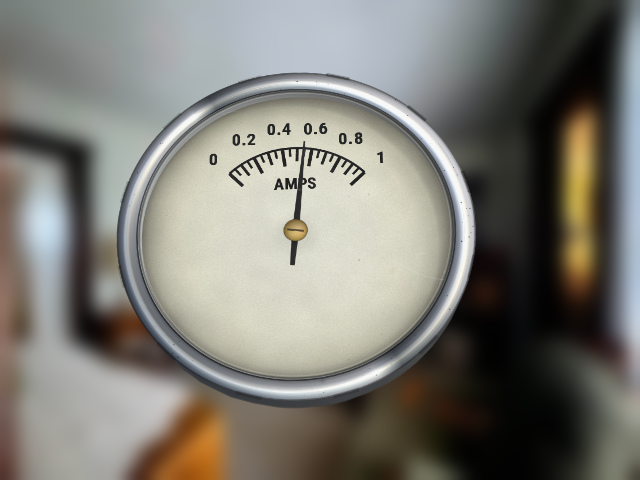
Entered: 0.55 A
